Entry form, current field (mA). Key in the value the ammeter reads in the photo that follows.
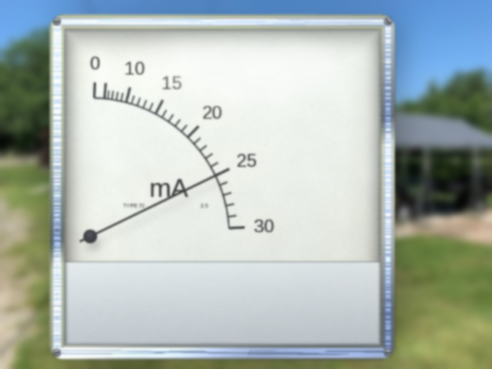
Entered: 25 mA
